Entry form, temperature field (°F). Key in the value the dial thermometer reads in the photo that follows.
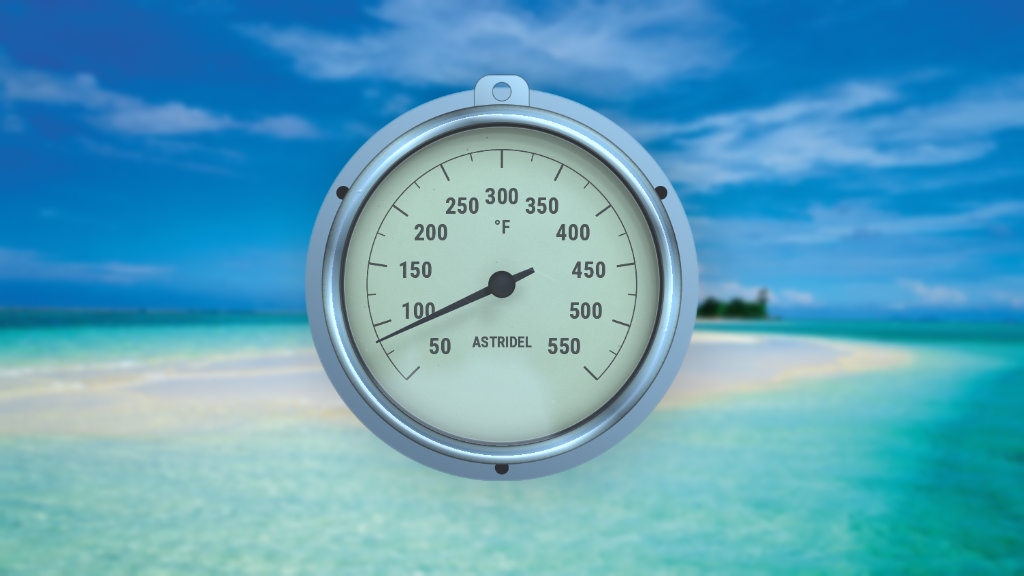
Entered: 87.5 °F
